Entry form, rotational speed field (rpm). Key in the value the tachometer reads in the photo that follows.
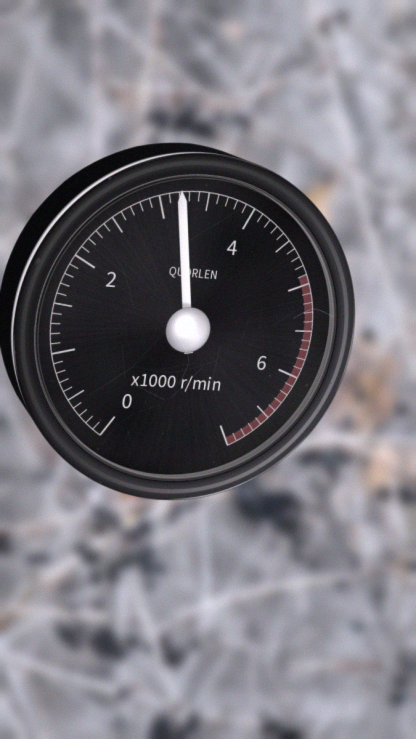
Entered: 3200 rpm
